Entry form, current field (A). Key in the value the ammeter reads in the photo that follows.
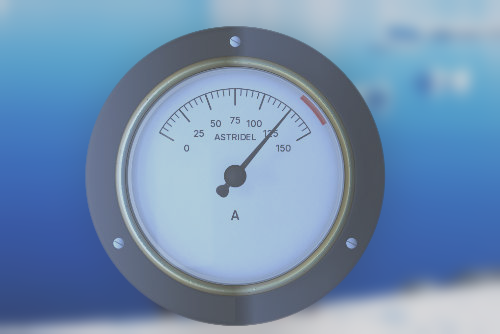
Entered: 125 A
